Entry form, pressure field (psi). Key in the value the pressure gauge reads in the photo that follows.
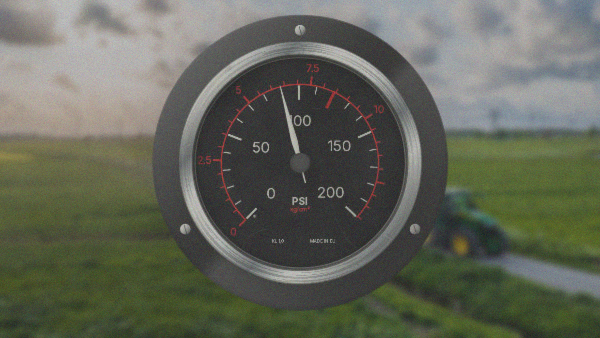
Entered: 90 psi
